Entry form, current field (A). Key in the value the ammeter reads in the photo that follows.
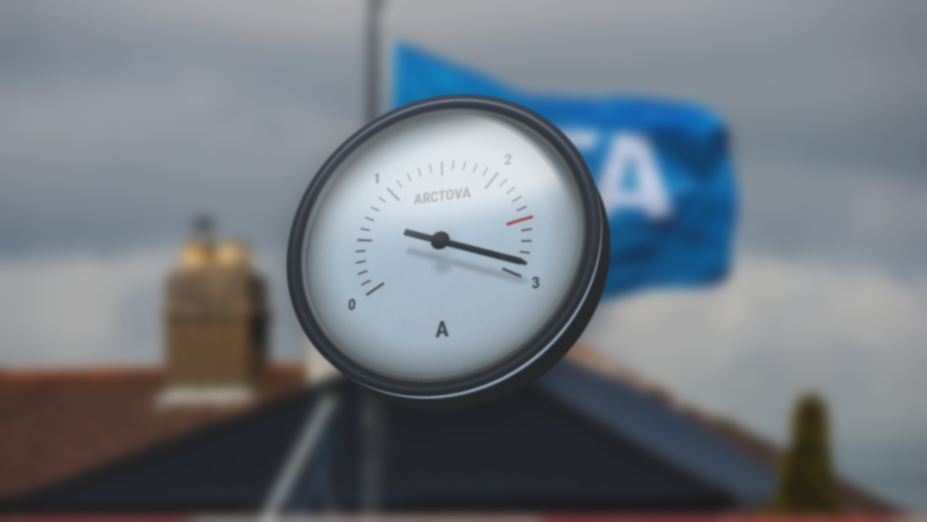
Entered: 2.9 A
